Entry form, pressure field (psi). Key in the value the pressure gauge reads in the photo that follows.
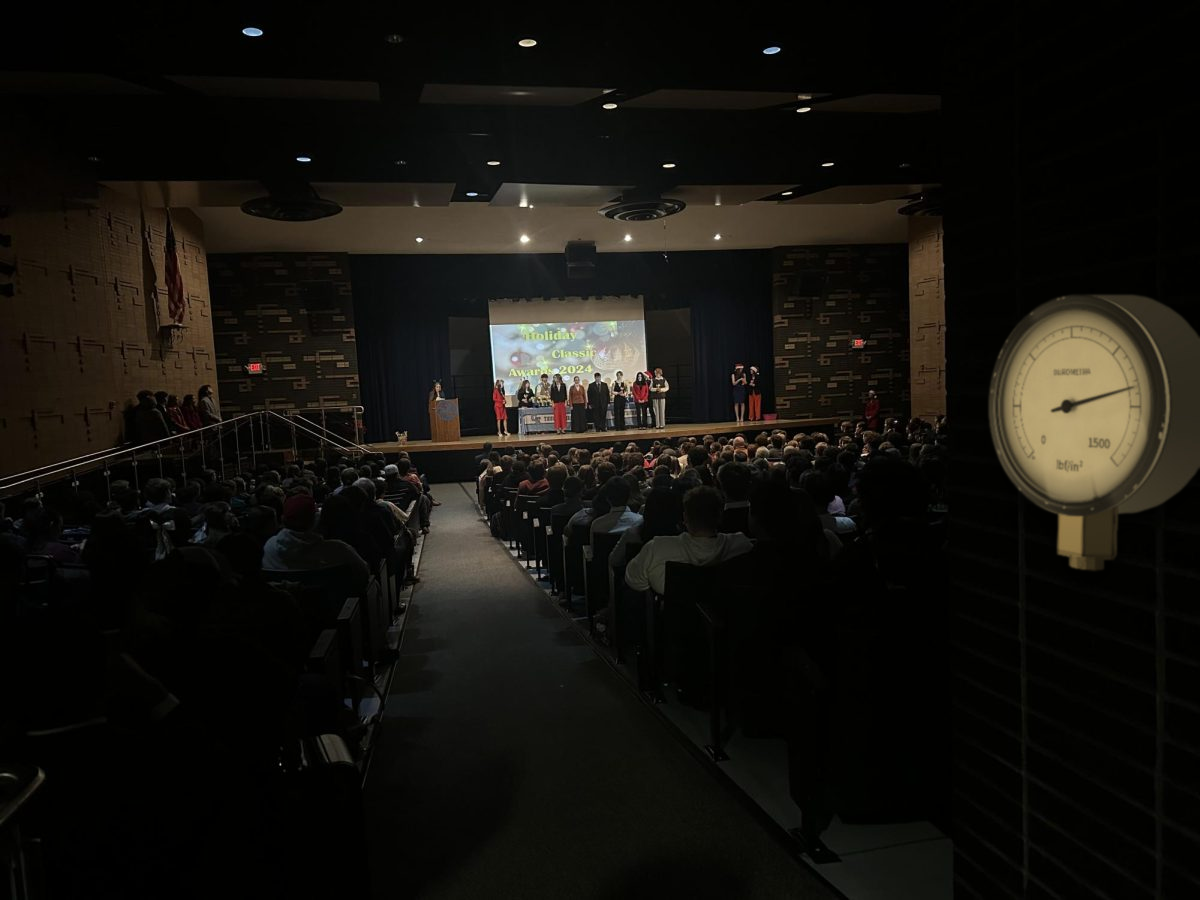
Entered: 1175 psi
